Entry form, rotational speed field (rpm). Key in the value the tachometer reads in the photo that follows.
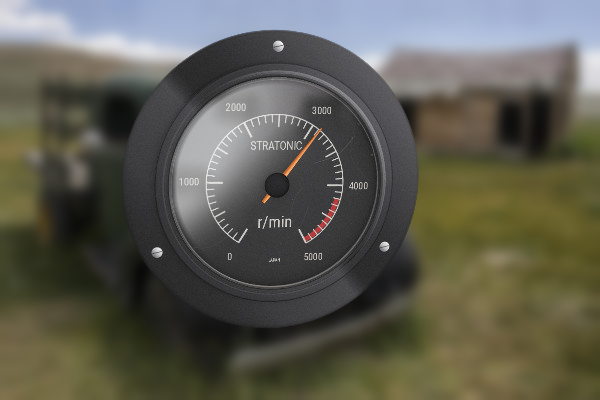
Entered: 3100 rpm
